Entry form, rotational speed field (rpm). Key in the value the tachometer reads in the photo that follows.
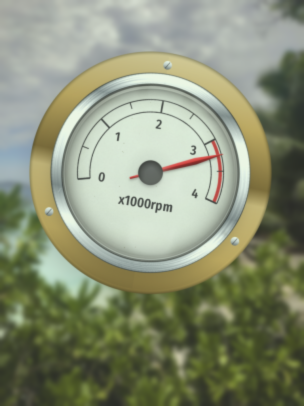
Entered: 3250 rpm
